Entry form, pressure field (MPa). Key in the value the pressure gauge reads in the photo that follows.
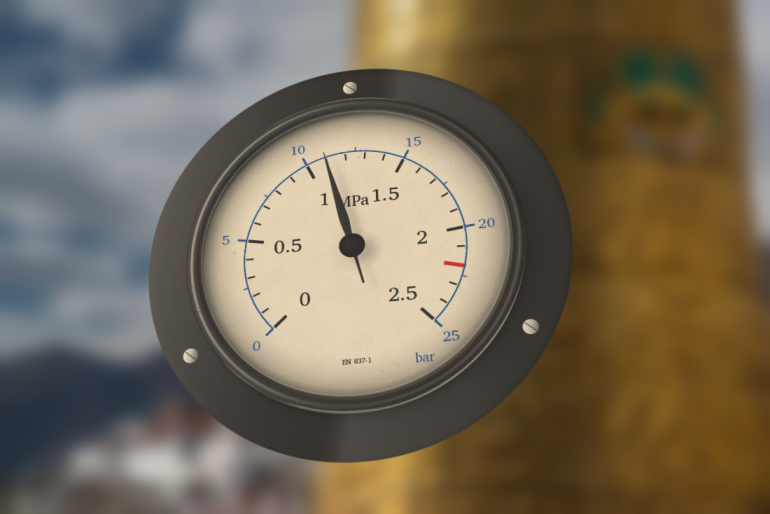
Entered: 1.1 MPa
